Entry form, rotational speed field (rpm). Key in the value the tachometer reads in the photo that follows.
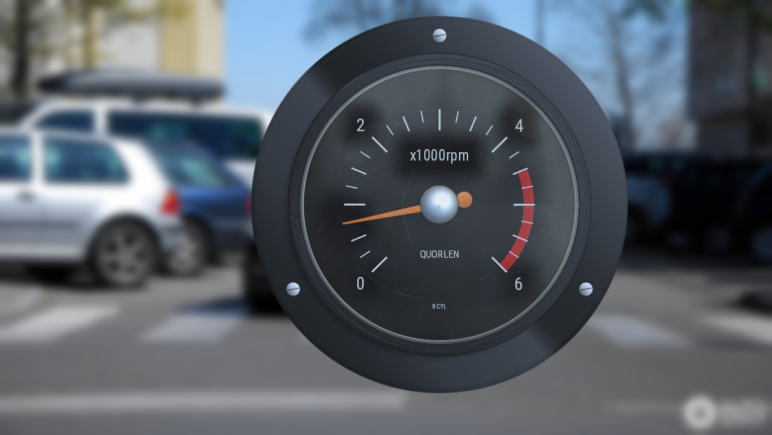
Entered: 750 rpm
